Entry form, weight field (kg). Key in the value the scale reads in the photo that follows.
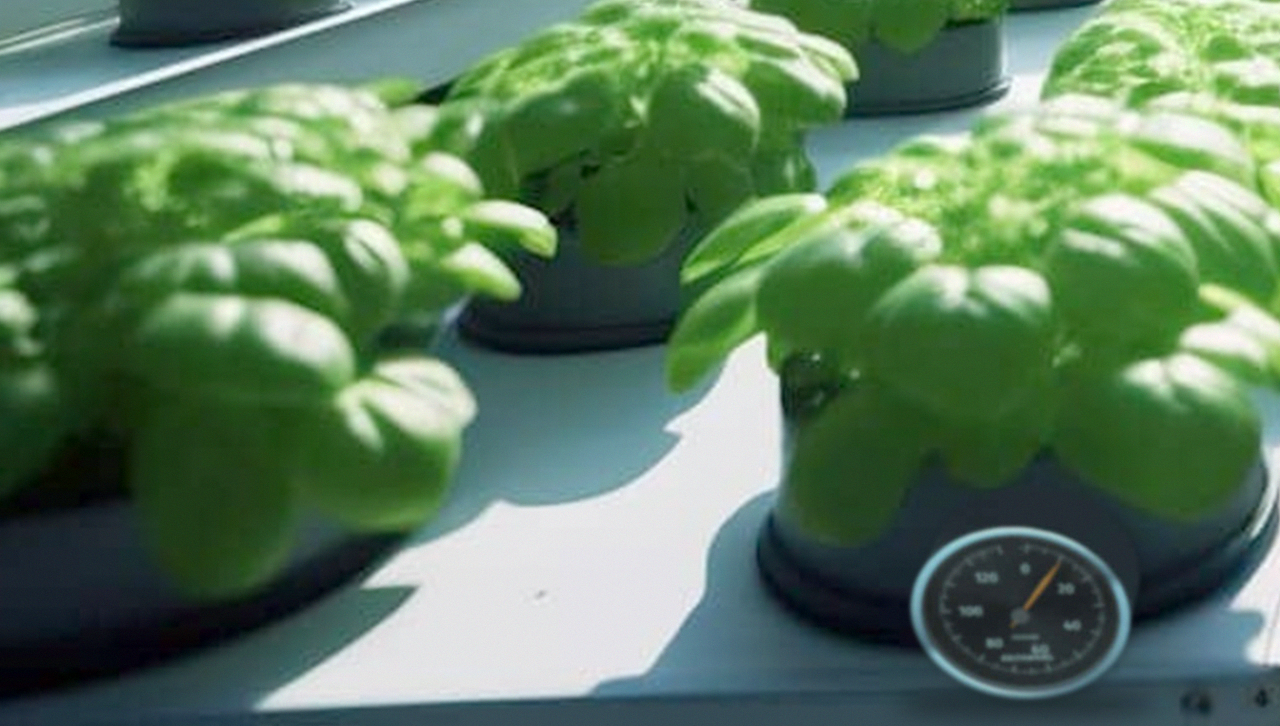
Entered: 10 kg
